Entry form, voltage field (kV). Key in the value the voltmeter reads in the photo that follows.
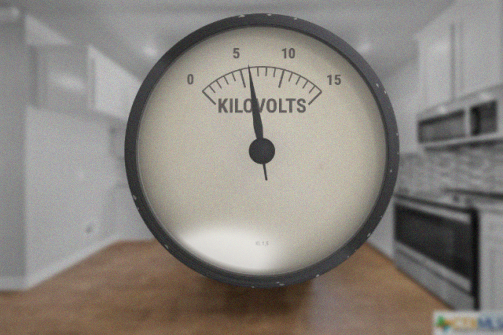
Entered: 6 kV
